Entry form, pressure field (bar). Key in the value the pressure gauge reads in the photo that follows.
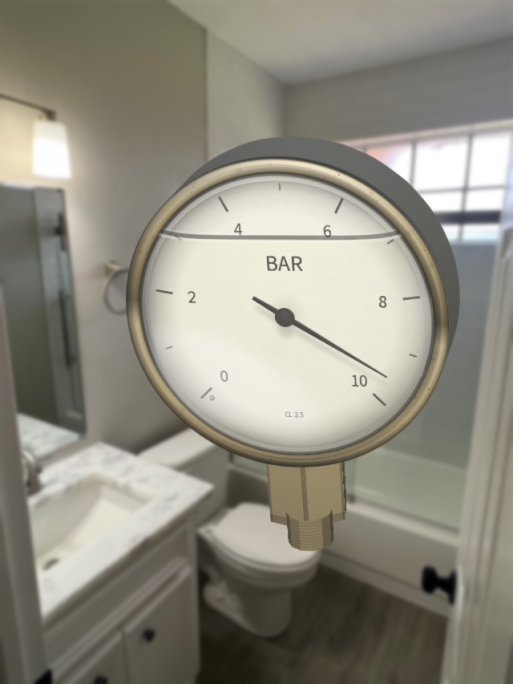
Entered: 9.5 bar
